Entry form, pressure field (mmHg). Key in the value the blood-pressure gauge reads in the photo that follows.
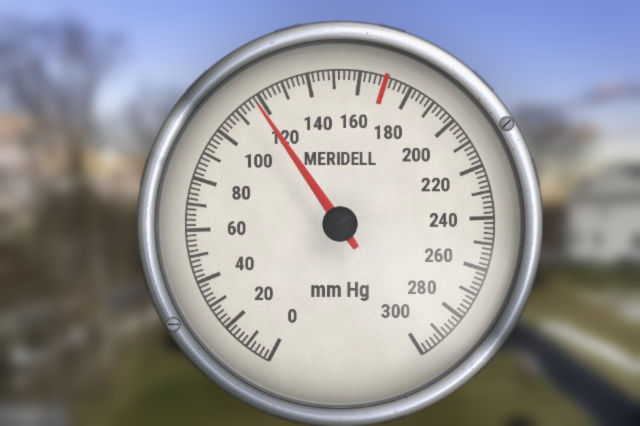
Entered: 118 mmHg
